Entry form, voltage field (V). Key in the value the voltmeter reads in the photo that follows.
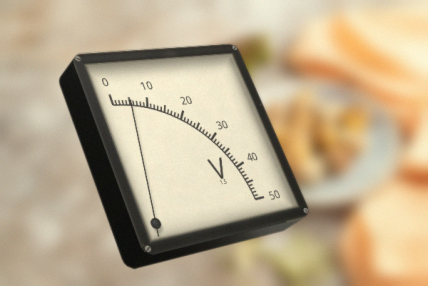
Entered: 5 V
